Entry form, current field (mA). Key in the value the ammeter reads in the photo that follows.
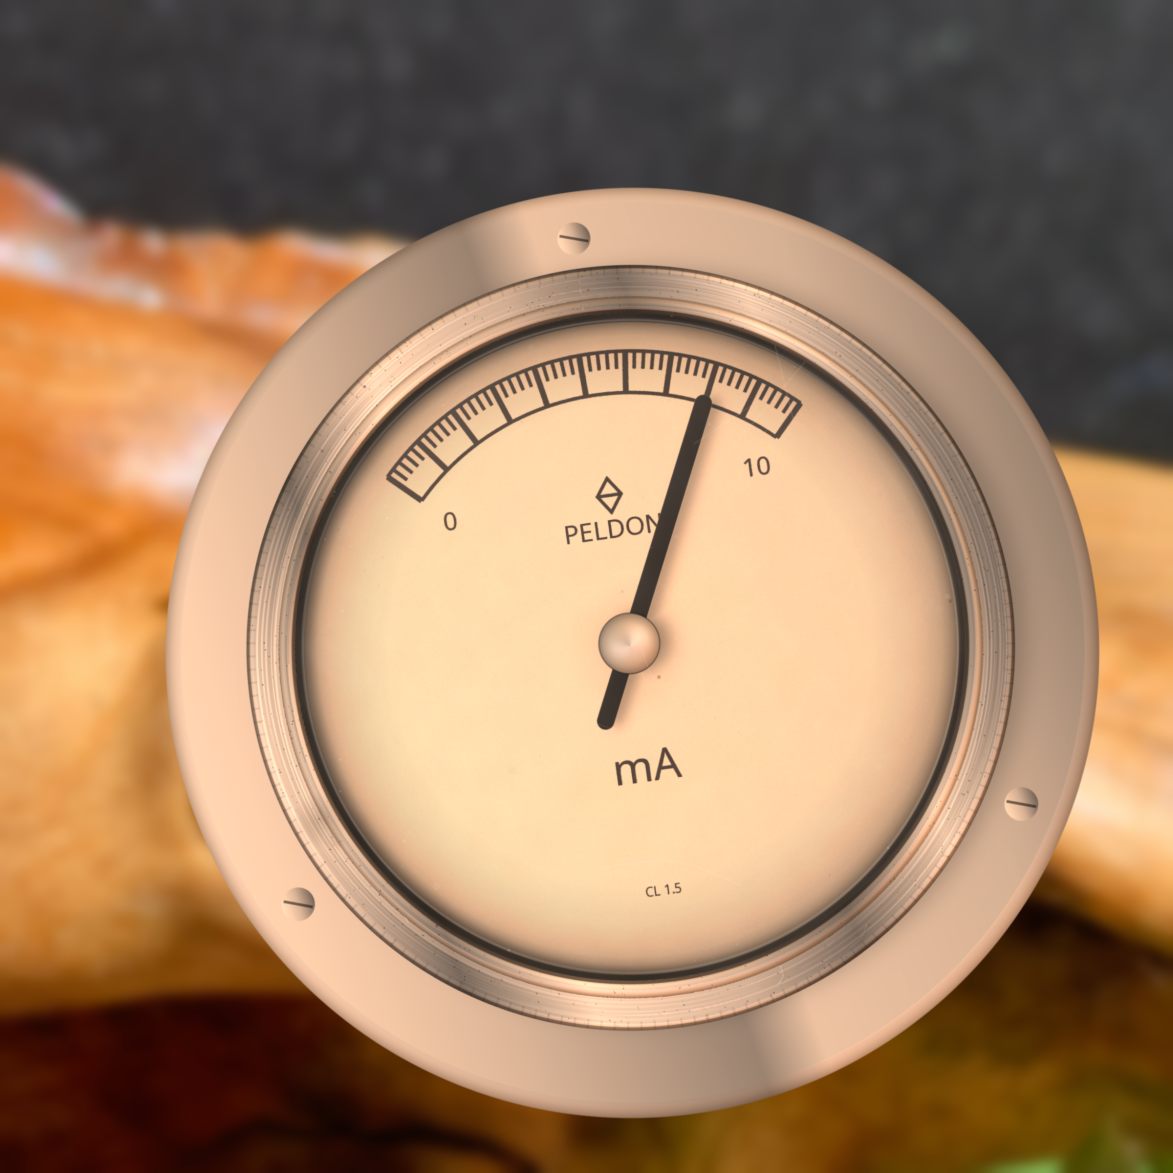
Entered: 8 mA
